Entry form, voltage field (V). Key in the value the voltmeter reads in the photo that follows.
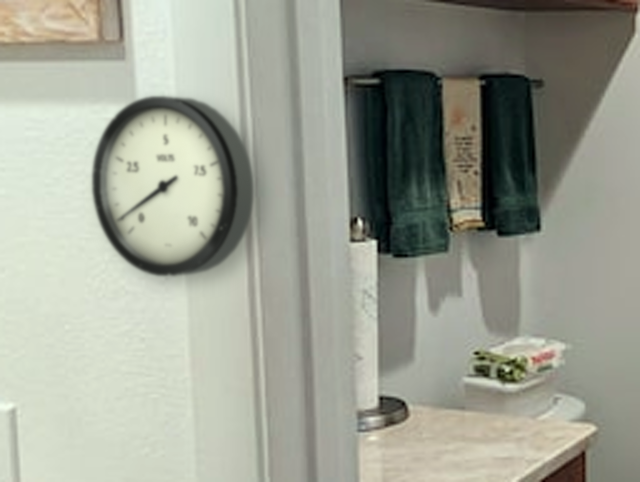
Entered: 0.5 V
